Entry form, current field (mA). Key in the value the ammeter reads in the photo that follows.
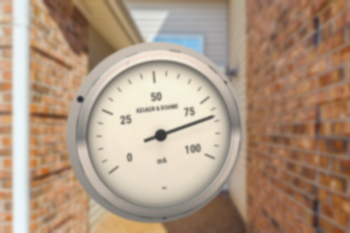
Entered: 82.5 mA
